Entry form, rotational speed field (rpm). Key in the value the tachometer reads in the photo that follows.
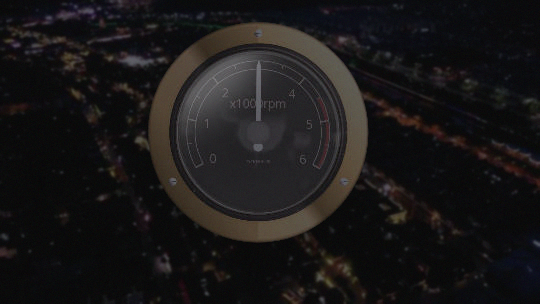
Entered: 3000 rpm
